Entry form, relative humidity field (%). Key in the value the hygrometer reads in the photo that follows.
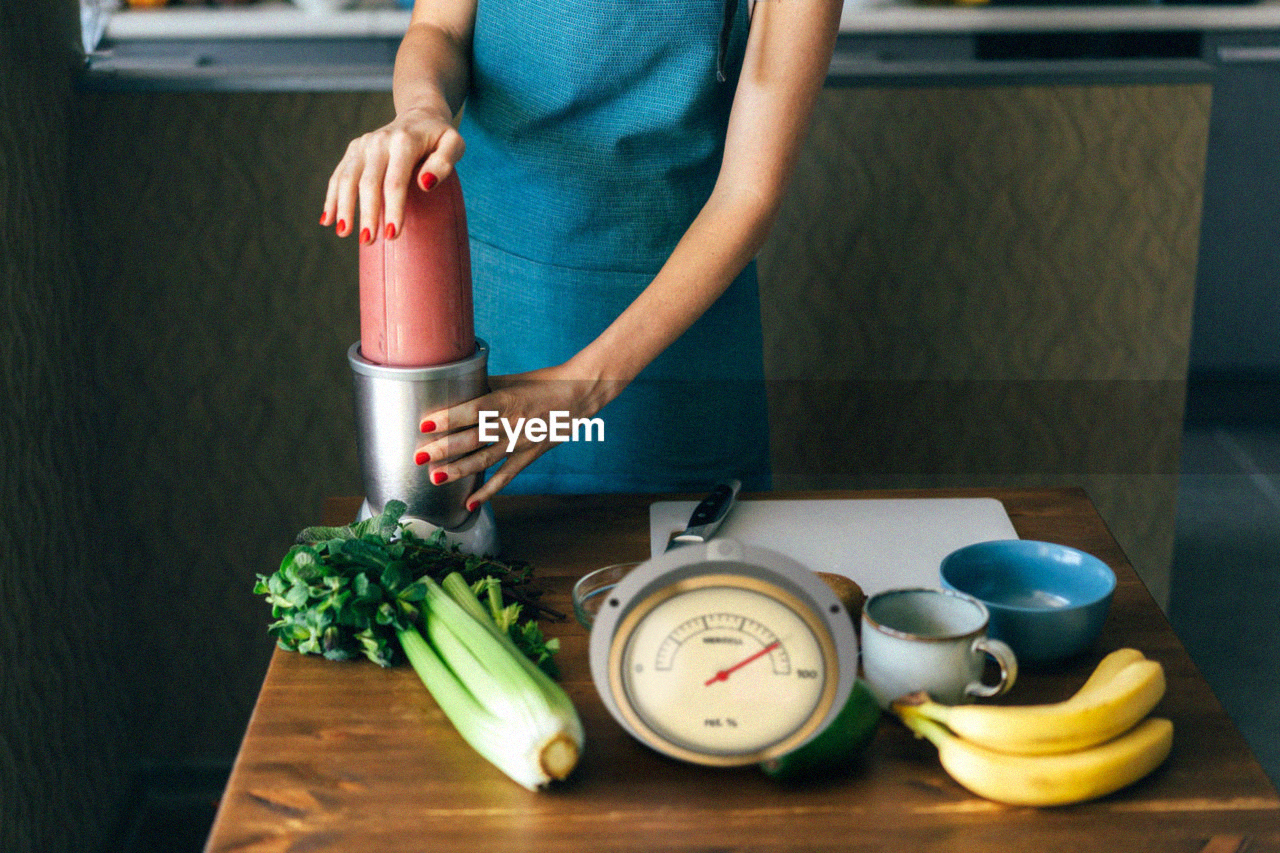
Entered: 80 %
